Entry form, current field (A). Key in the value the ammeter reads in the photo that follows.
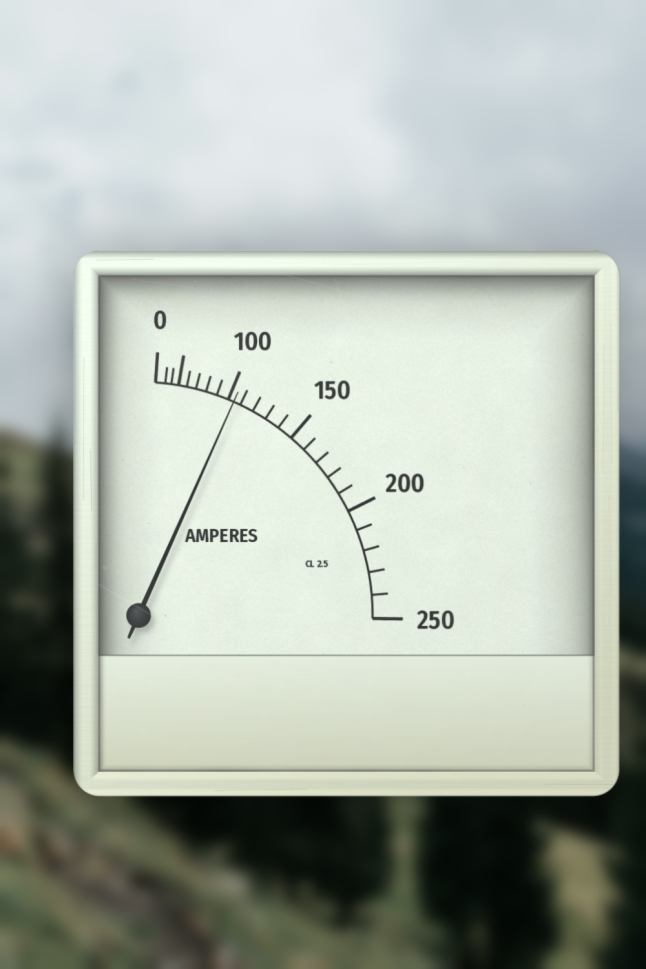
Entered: 105 A
